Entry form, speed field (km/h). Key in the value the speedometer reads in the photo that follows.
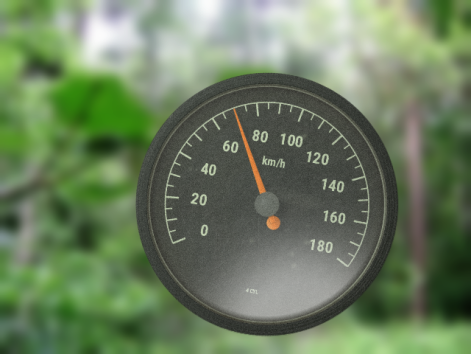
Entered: 70 km/h
